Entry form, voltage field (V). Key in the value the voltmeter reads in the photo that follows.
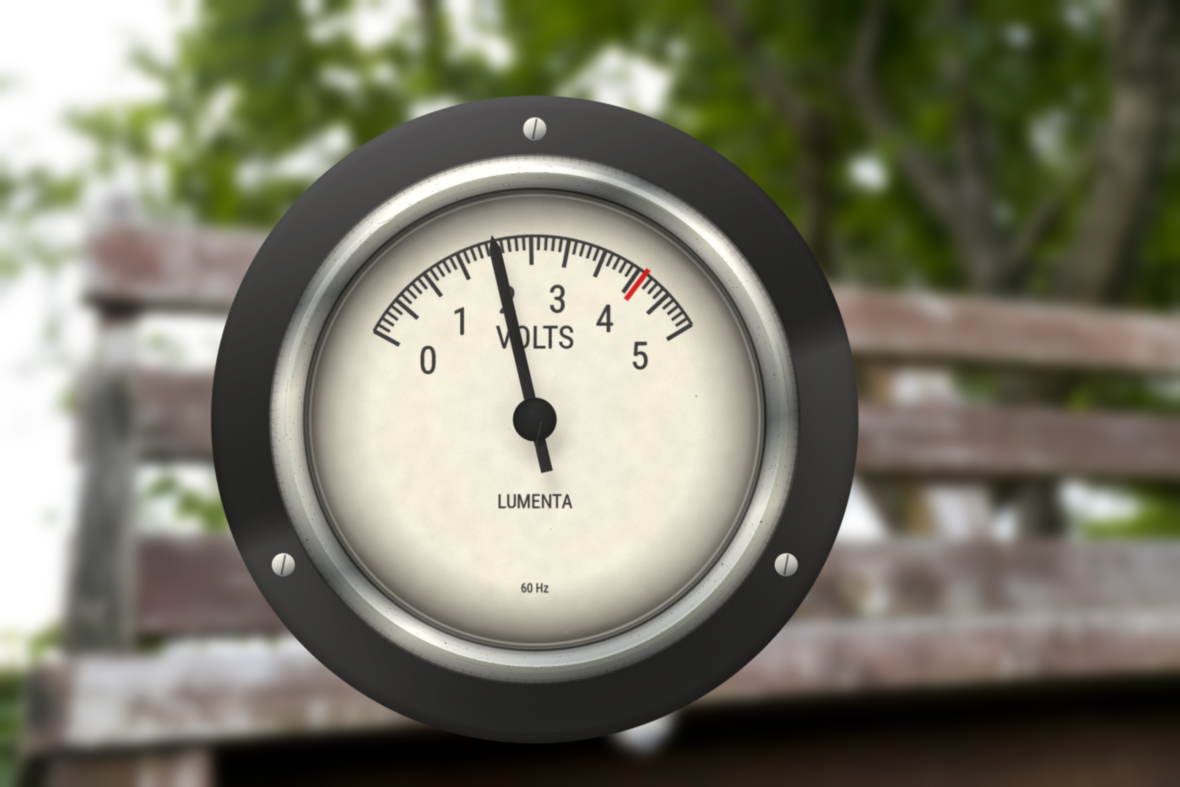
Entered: 2 V
